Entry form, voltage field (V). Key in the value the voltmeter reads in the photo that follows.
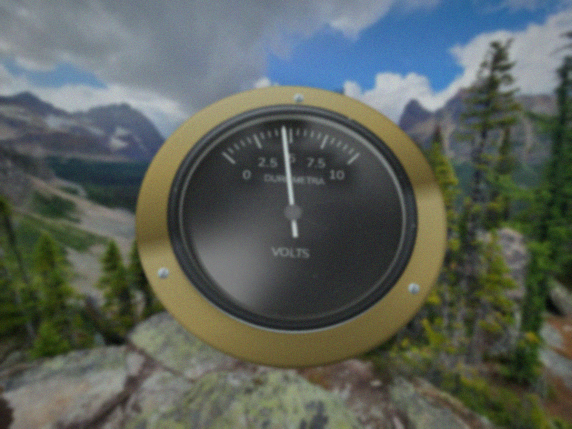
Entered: 4.5 V
